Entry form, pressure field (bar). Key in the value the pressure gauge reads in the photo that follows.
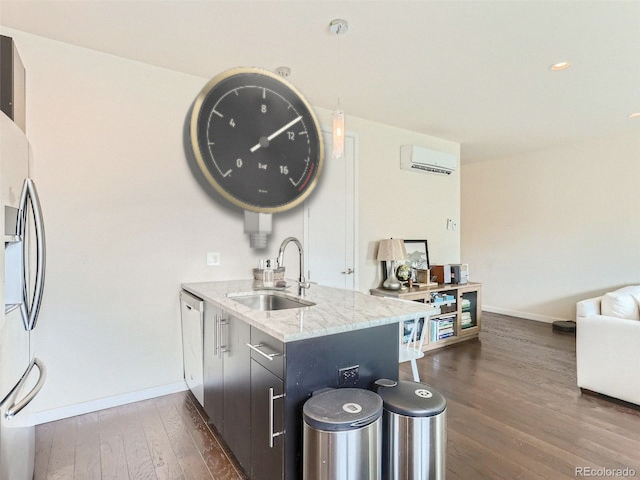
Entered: 11 bar
